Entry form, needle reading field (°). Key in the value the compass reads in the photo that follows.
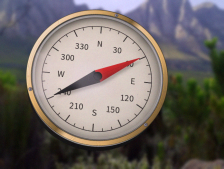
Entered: 60 °
